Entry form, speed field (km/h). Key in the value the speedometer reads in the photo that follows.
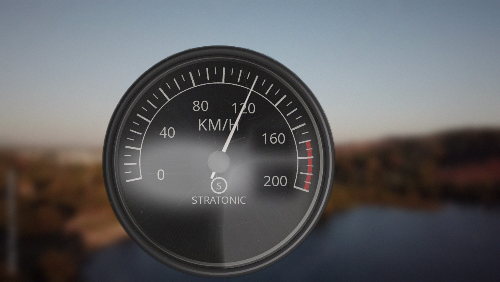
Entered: 120 km/h
